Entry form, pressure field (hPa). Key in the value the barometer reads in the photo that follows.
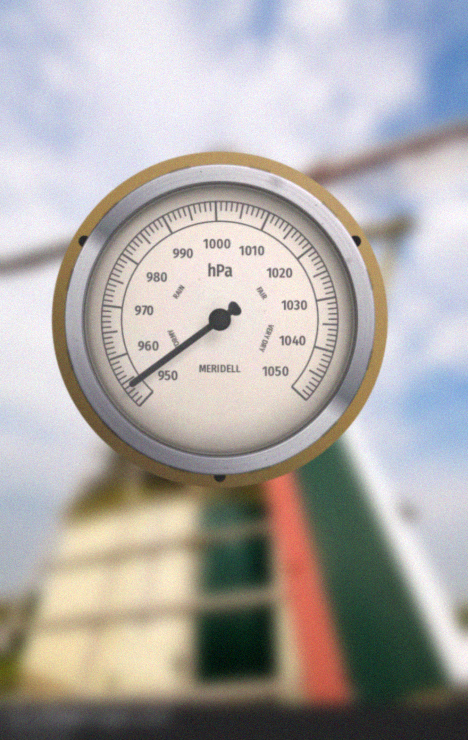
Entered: 954 hPa
